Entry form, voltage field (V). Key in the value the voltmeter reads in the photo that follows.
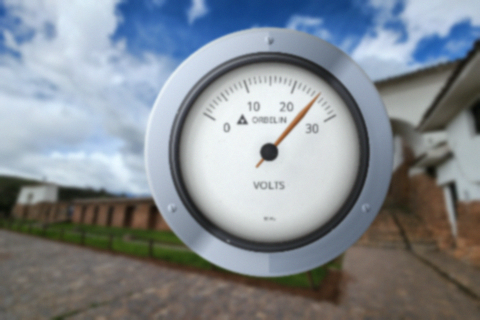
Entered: 25 V
